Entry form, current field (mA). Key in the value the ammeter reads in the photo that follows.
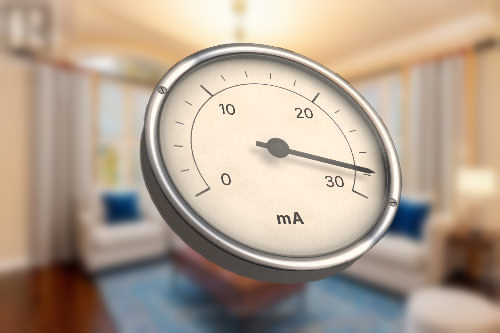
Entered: 28 mA
